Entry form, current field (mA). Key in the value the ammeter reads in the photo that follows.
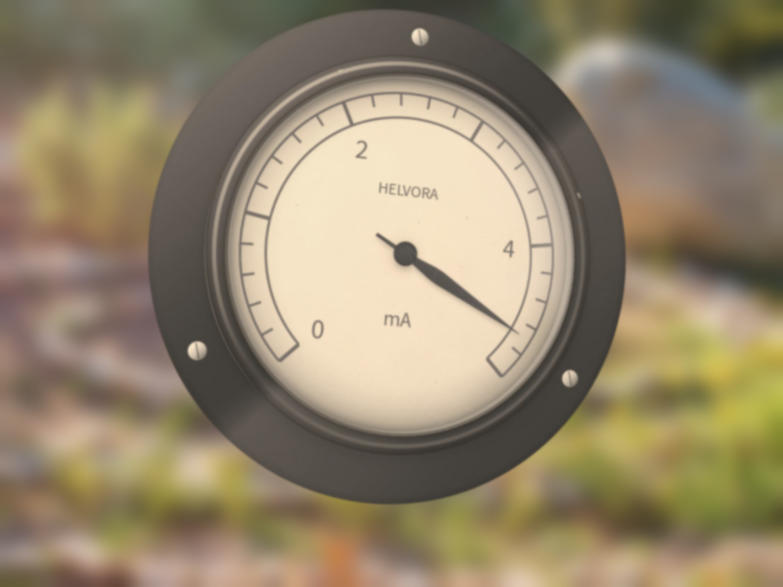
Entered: 4.7 mA
